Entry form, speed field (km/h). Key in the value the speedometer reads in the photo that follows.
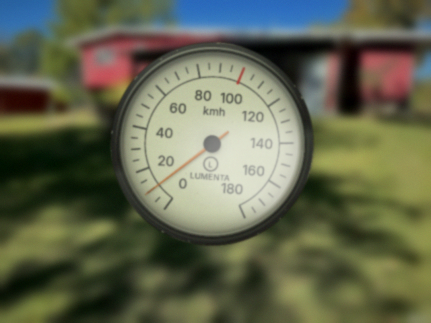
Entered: 10 km/h
